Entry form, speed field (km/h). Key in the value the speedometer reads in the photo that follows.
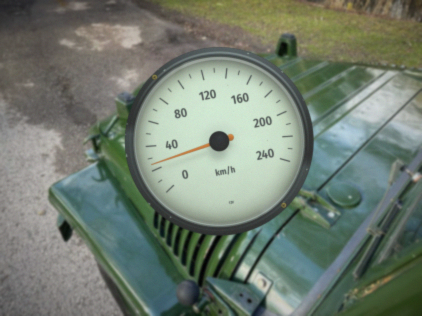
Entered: 25 km/h
